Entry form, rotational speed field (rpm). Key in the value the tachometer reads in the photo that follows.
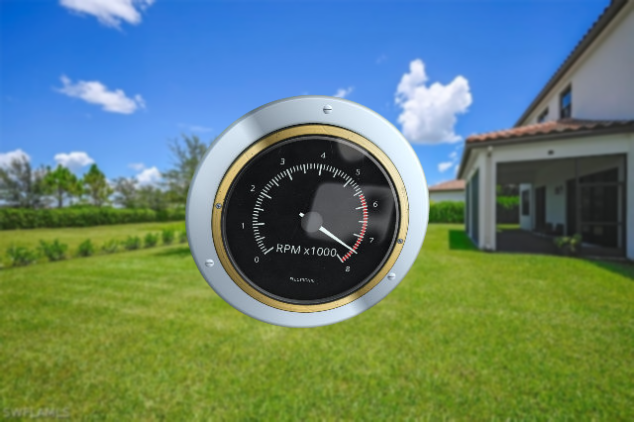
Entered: 7500 rpm
